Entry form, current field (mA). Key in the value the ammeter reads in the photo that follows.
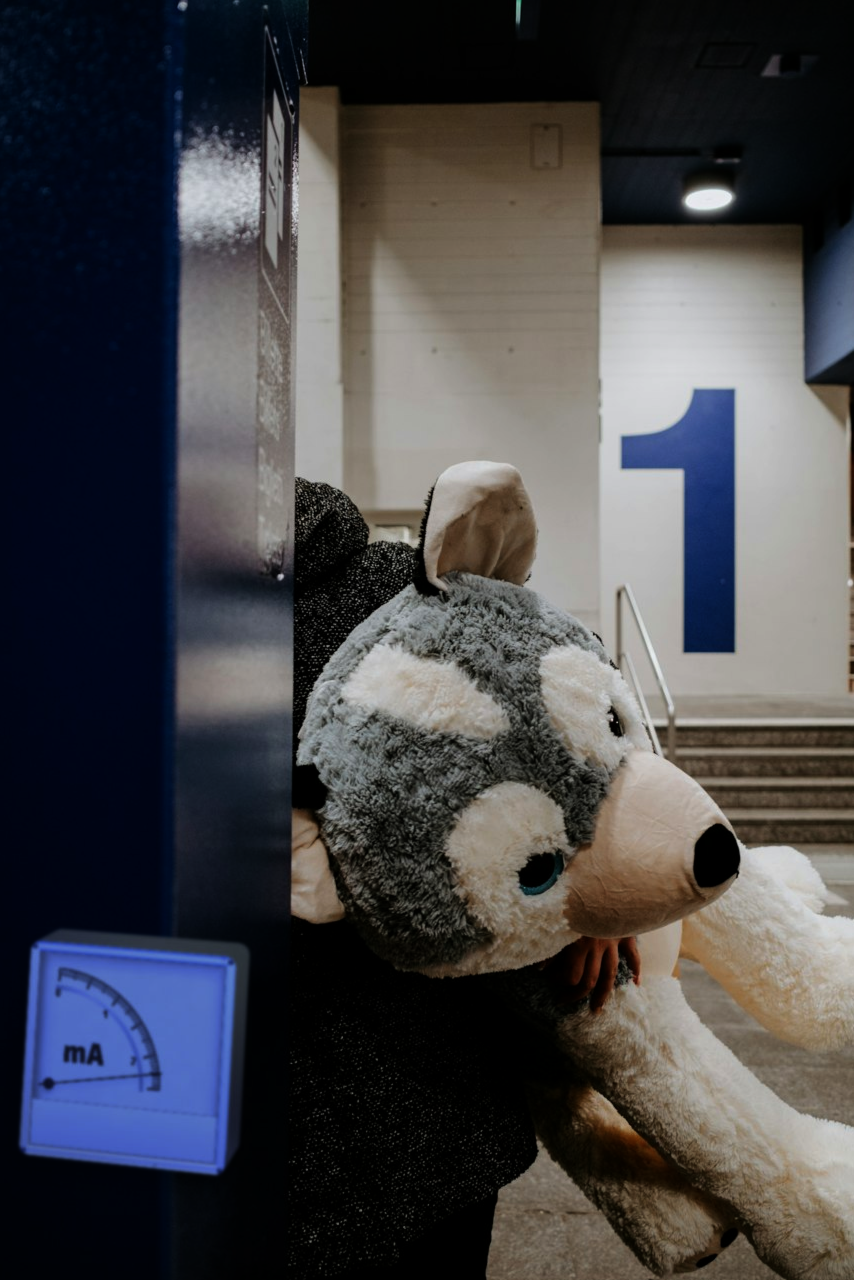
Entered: 2.25 mA
